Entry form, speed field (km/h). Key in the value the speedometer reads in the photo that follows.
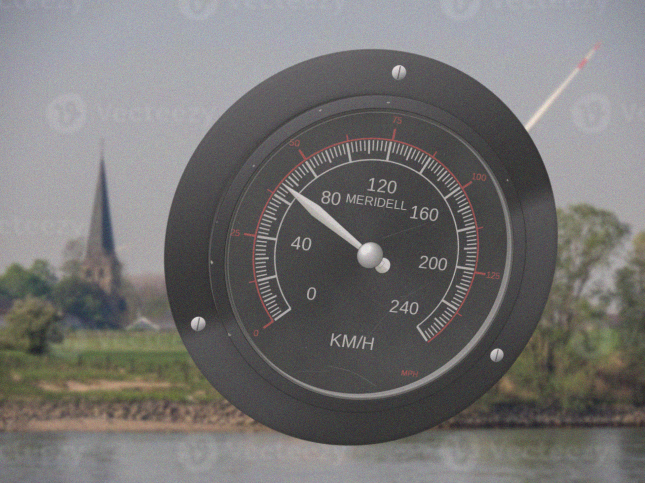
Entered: 66 km/h
